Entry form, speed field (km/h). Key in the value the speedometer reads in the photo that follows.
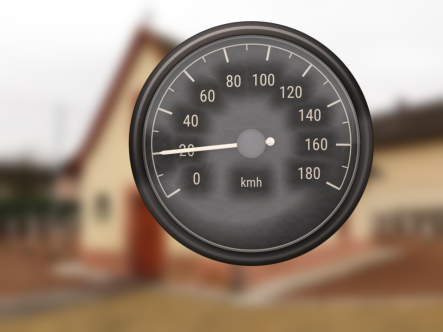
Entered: 20 km/h
